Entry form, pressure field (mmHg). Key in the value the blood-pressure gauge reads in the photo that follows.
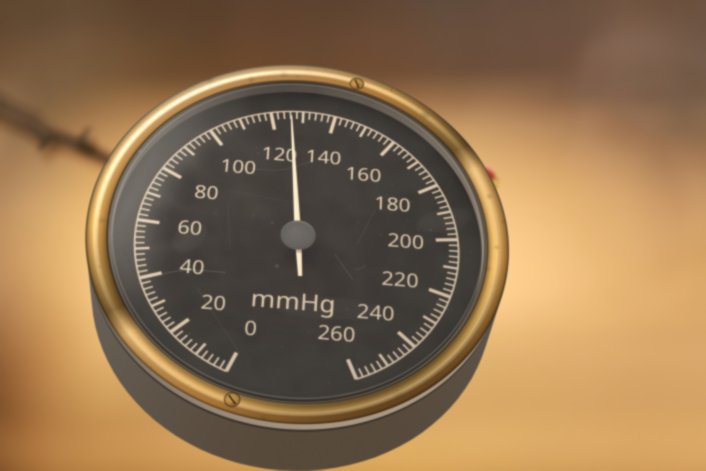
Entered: 126 mmHg
